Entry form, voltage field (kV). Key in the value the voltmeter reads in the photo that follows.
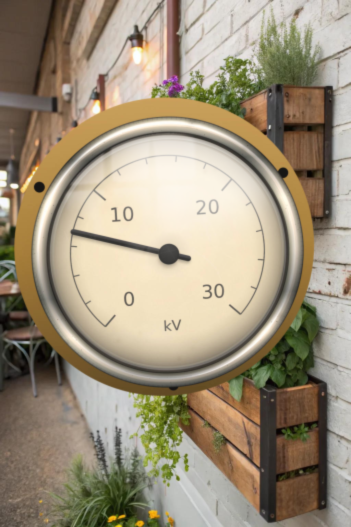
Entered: 7 kV
